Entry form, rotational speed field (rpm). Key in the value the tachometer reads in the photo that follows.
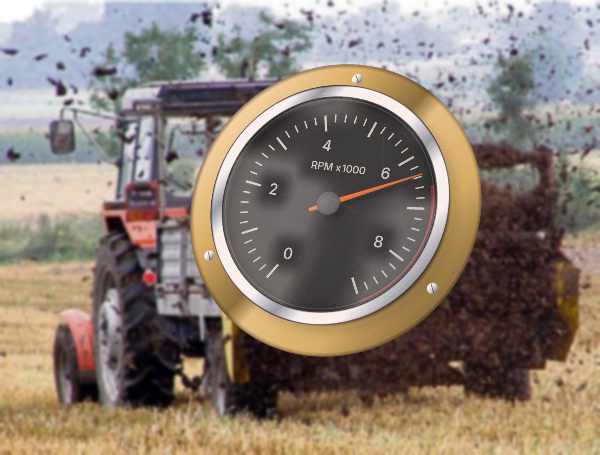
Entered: 6400 rpm
